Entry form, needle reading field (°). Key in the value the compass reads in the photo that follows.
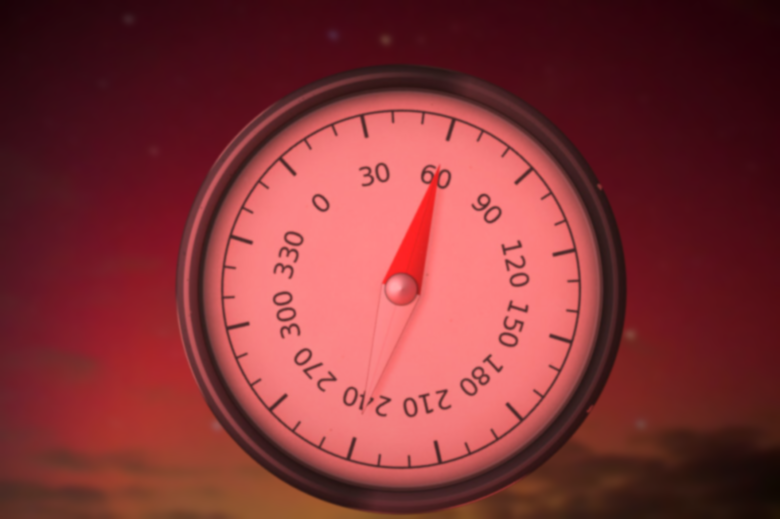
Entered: 60 °
